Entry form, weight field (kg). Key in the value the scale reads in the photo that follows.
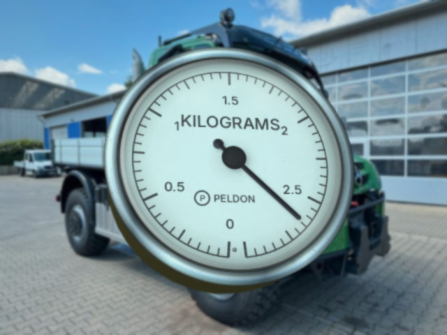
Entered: 2.65 kg
